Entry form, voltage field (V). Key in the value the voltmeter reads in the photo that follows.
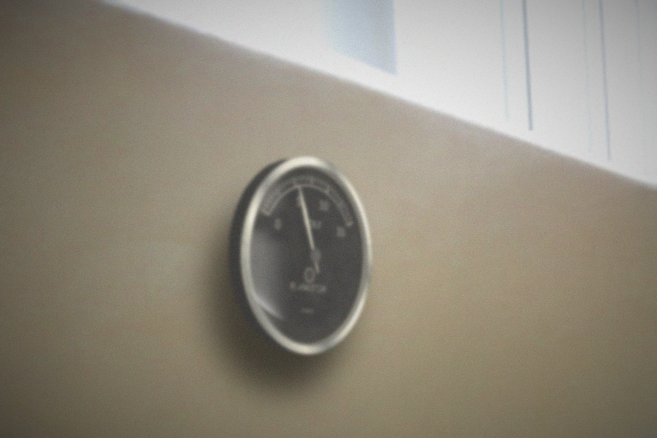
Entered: 5 V
